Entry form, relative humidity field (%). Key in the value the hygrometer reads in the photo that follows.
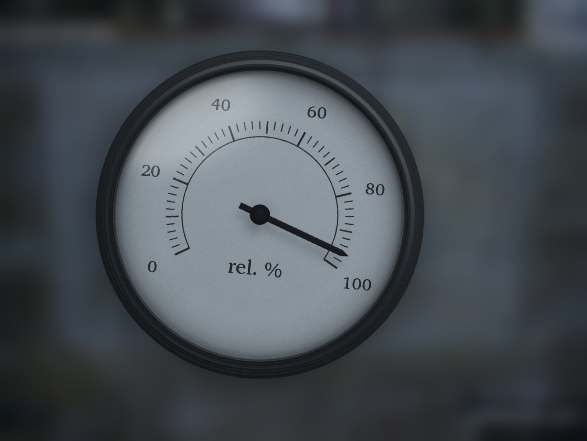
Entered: 96 %
